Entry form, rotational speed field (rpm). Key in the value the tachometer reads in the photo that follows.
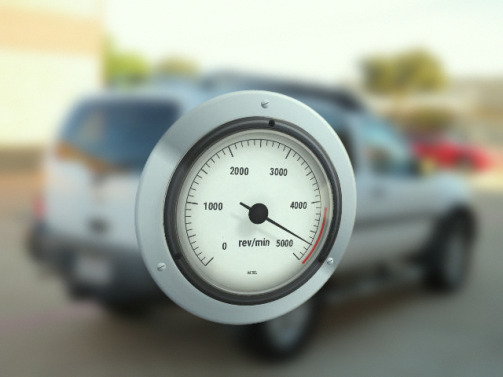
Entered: 4700 rpm
